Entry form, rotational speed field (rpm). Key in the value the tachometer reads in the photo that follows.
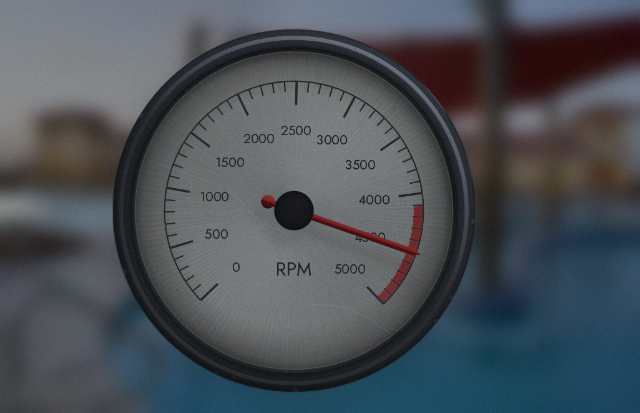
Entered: 4500 rpm
